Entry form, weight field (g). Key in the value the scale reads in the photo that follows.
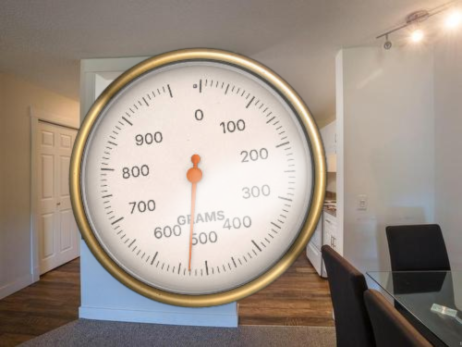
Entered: 530 g
